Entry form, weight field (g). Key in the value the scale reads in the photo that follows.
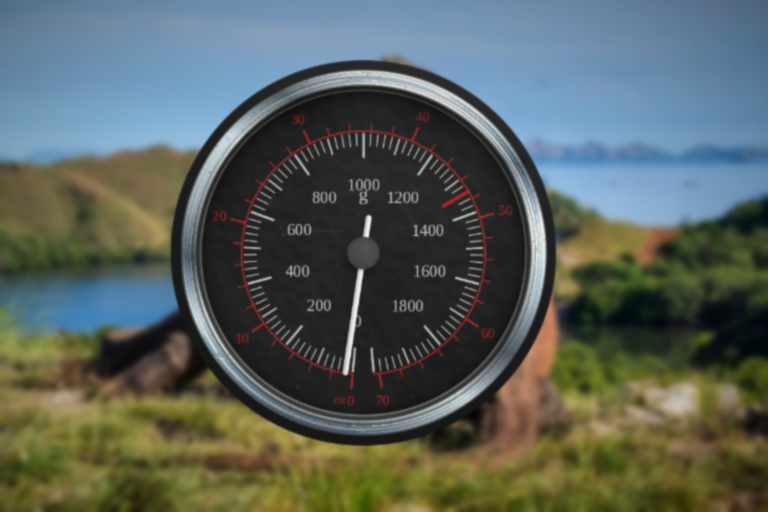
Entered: 20 g
